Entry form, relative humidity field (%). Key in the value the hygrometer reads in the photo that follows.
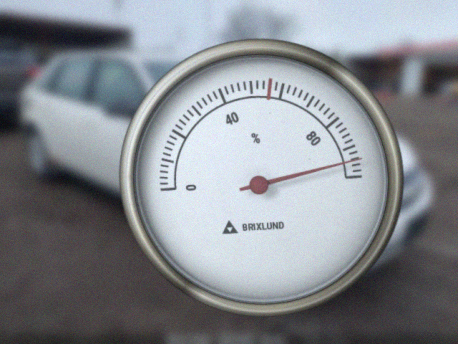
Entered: 94 %
